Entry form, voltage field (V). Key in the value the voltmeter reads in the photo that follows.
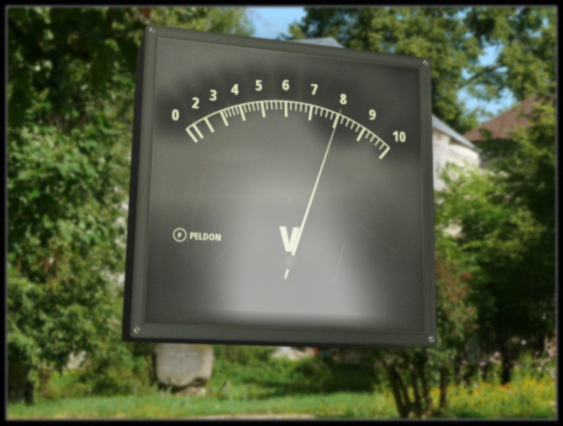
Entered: 8 V
